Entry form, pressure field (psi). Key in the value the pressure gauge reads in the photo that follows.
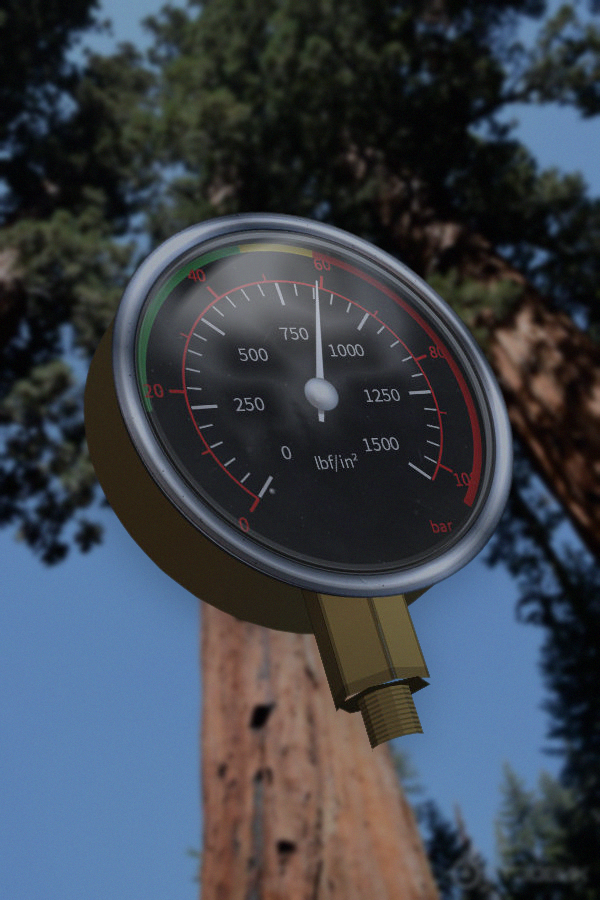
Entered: 850 psi
